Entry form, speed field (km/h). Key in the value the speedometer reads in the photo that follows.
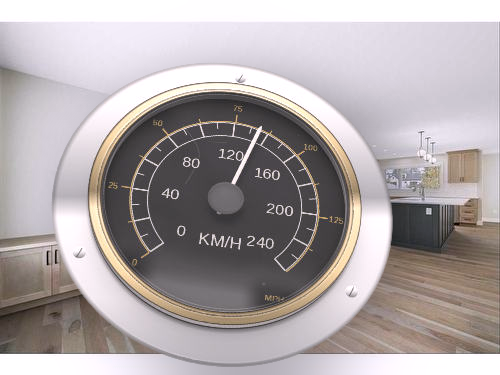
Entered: 135 km/h
